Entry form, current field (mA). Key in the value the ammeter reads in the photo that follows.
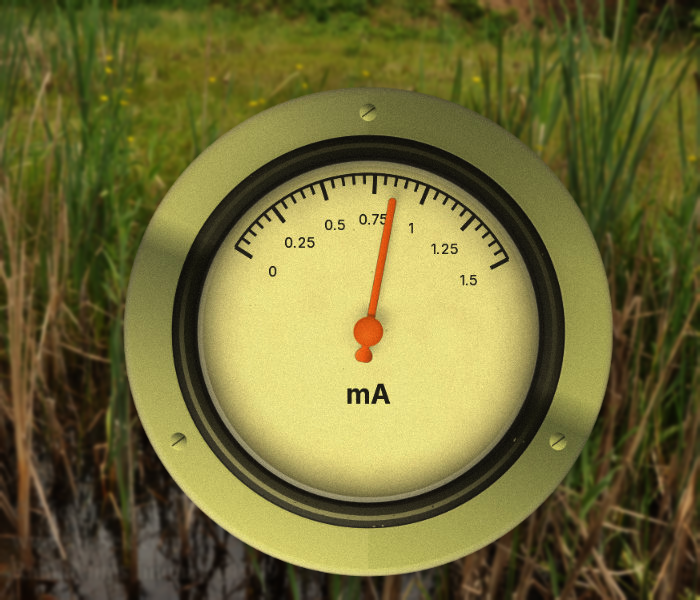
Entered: 0.85 mA
